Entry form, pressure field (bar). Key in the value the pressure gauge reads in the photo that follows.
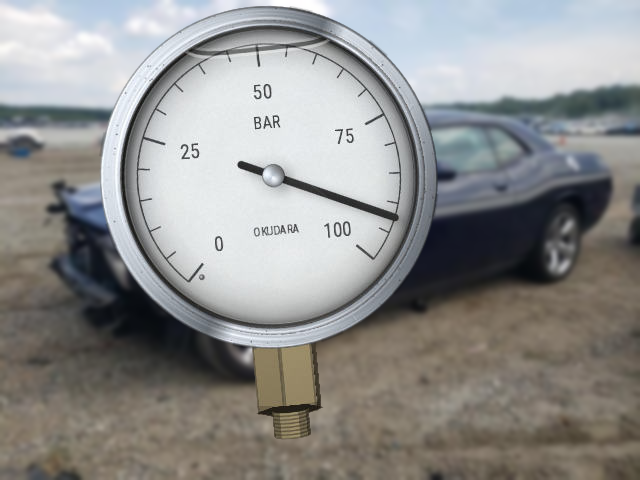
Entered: 92.5 bar
